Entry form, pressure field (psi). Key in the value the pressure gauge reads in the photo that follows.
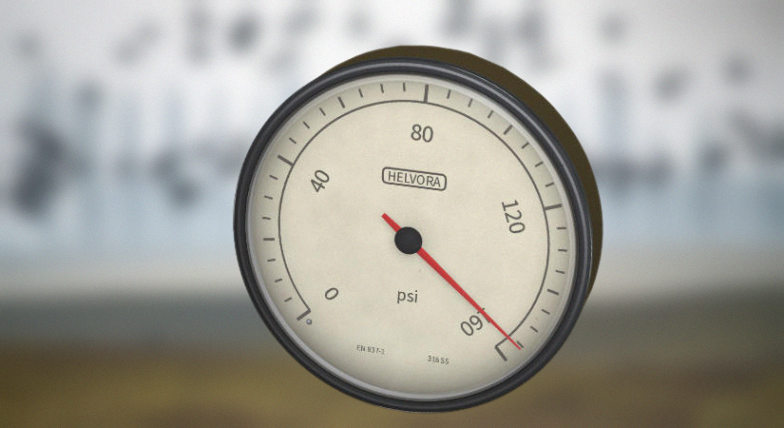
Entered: 155 psi
